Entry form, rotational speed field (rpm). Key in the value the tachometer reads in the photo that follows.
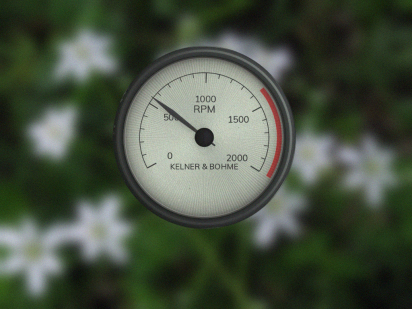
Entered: 550 rpm
